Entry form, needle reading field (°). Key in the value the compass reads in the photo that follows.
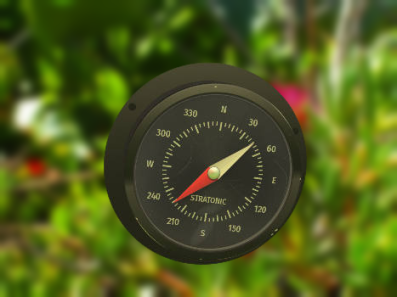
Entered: 225 °
